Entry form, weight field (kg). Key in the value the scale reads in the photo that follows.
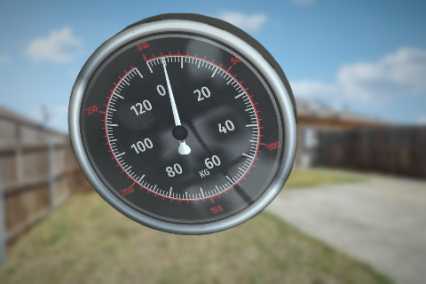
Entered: 5 kg
